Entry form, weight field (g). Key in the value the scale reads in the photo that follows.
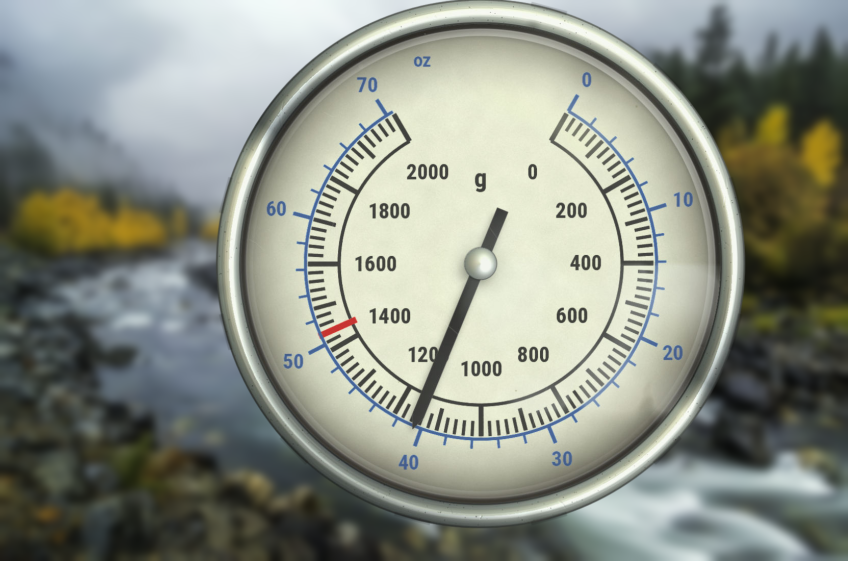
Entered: 1150 g
